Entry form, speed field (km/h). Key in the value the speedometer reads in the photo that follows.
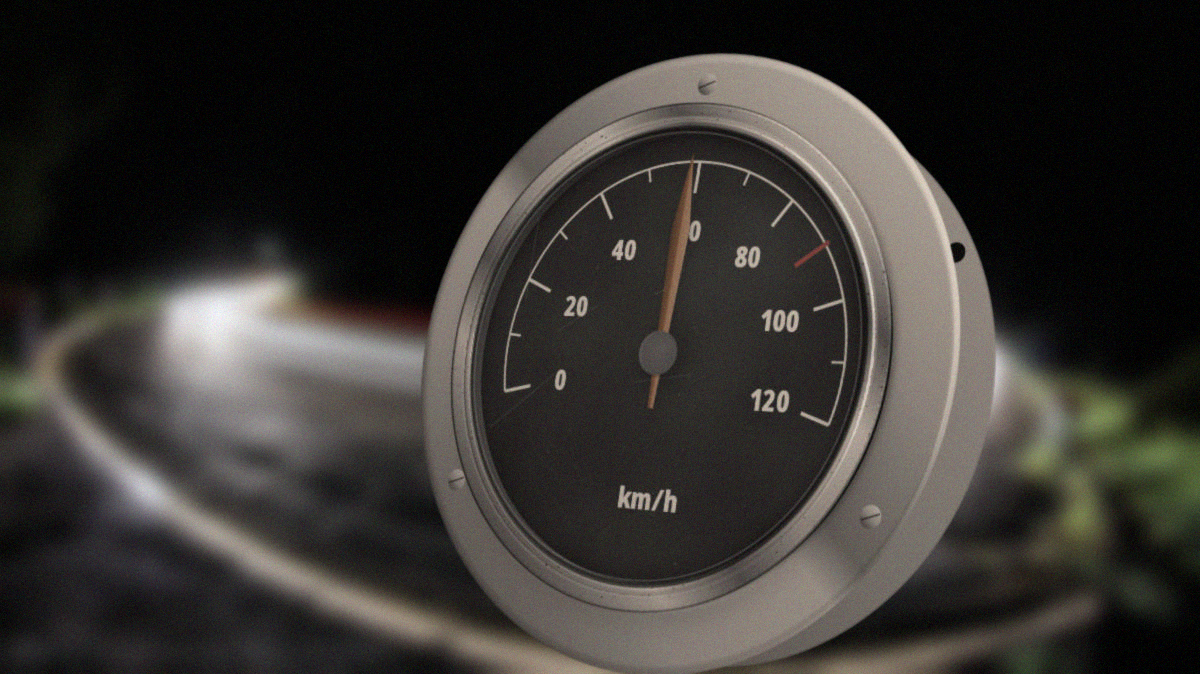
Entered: 60 km/h
